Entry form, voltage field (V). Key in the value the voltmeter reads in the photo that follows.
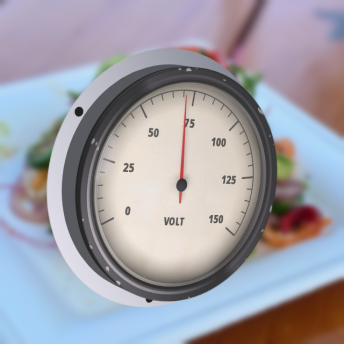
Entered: 70 V
